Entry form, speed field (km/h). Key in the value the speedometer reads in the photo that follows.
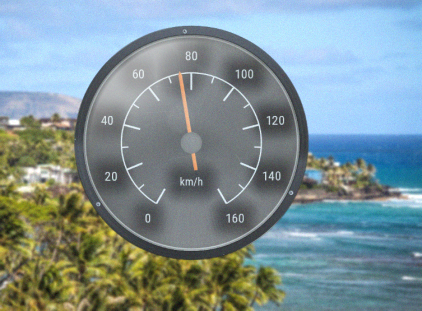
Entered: 75 km/h
